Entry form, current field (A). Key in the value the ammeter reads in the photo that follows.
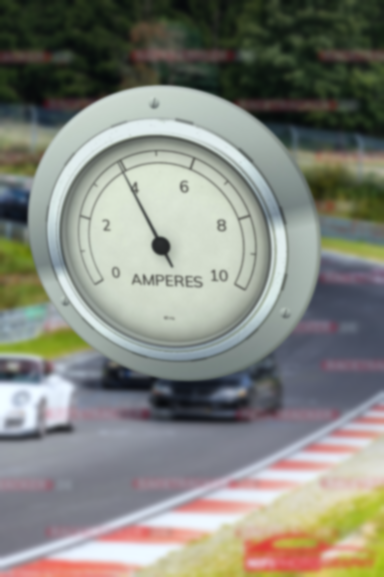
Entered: 4 A
